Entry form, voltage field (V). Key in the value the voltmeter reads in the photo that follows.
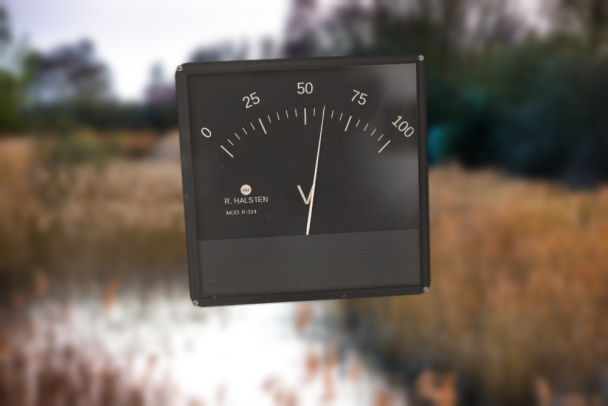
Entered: 60 V
